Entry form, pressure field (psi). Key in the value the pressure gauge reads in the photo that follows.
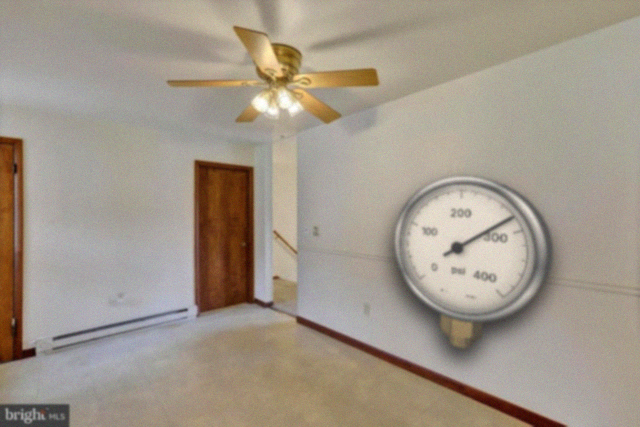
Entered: 280 psi
